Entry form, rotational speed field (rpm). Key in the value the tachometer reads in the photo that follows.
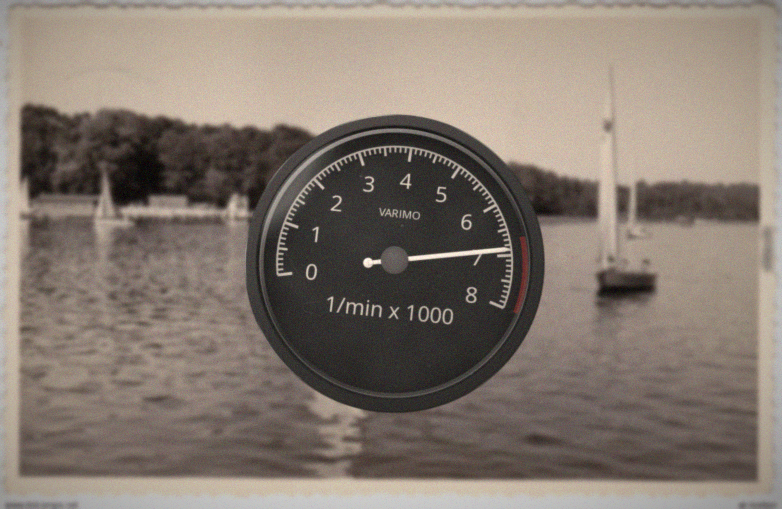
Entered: 6900 rpm
